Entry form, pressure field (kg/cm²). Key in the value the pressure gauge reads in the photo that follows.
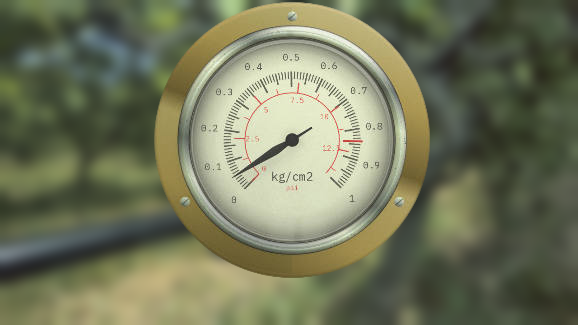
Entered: 0.05 kg/cm²
